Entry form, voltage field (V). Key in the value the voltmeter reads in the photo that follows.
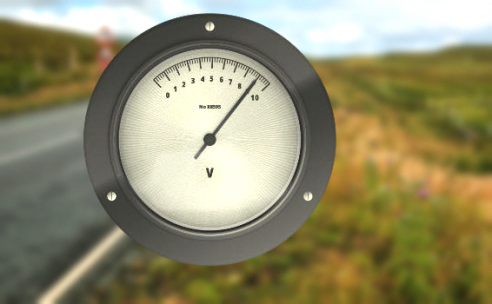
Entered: 9 V
